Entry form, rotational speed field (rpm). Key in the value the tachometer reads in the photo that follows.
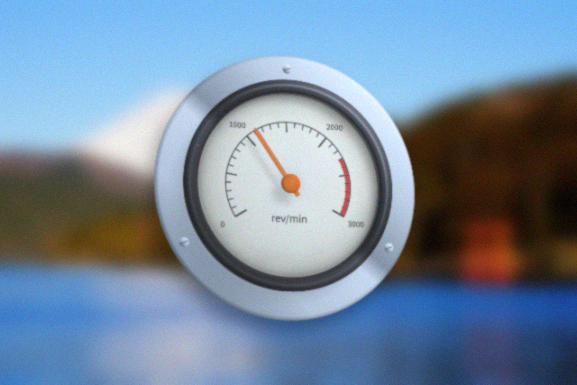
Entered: 1100 rpm
